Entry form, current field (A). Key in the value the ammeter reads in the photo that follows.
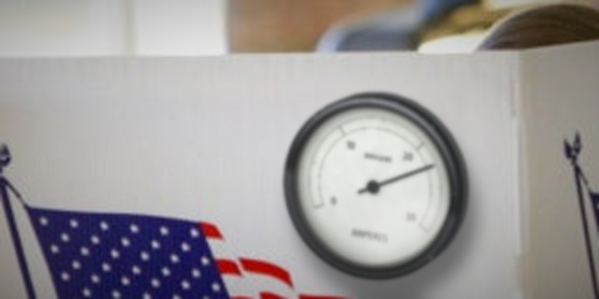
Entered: 22.5 A
